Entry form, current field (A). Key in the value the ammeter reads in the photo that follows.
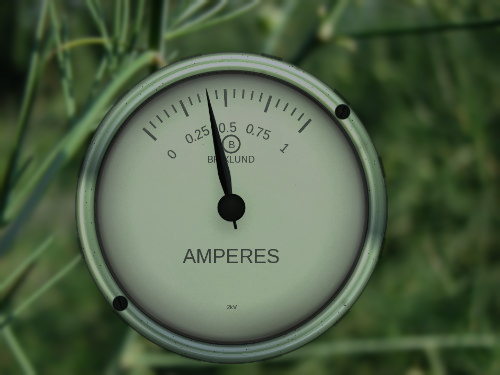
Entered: 0.4 A
